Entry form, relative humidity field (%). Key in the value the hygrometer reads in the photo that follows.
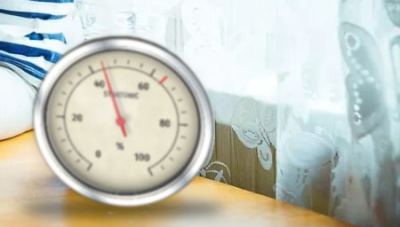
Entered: 44 %
